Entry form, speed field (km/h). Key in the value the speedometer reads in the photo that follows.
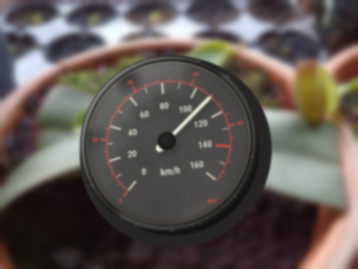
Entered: 110 km/h
